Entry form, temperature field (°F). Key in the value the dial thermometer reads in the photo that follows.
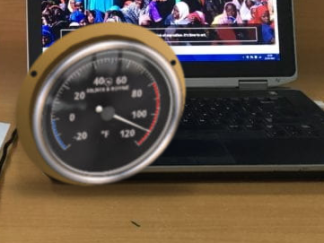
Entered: 110 °F
